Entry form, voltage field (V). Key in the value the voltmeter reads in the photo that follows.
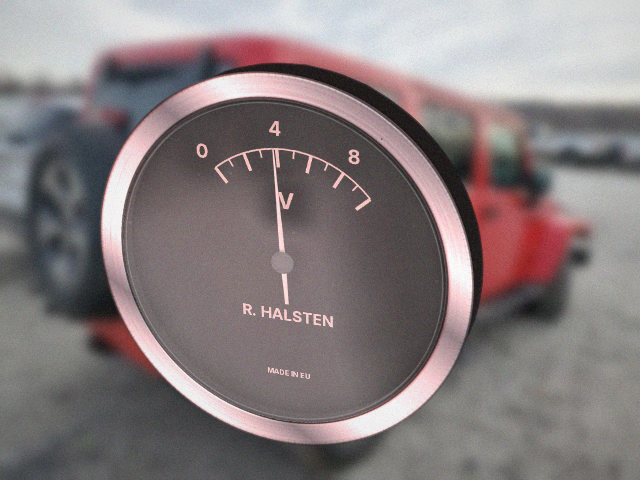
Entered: 4 V
